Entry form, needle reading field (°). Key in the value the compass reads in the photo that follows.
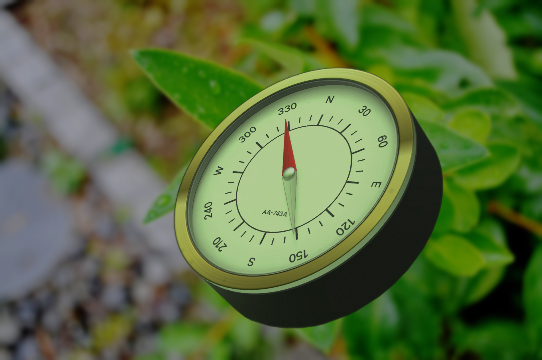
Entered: 330 °
